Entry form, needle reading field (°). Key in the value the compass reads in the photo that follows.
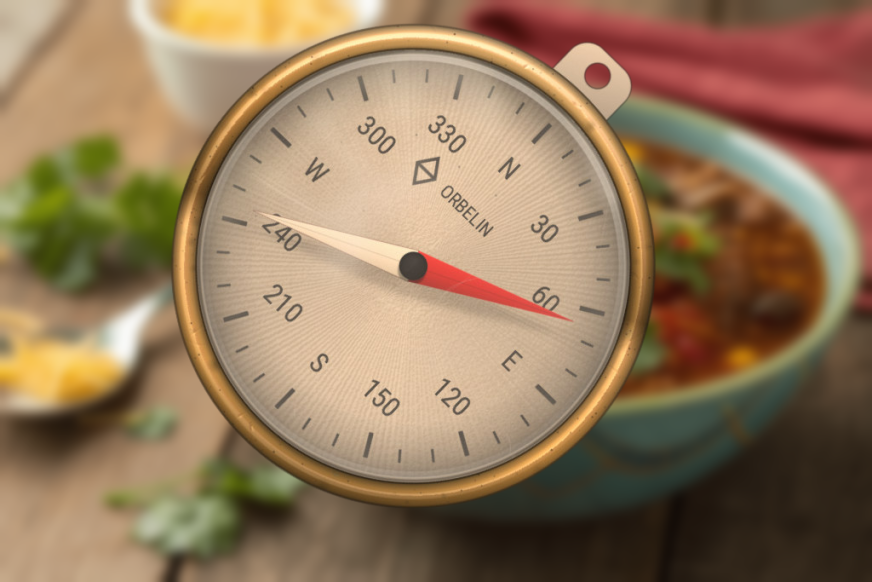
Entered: 65 °
